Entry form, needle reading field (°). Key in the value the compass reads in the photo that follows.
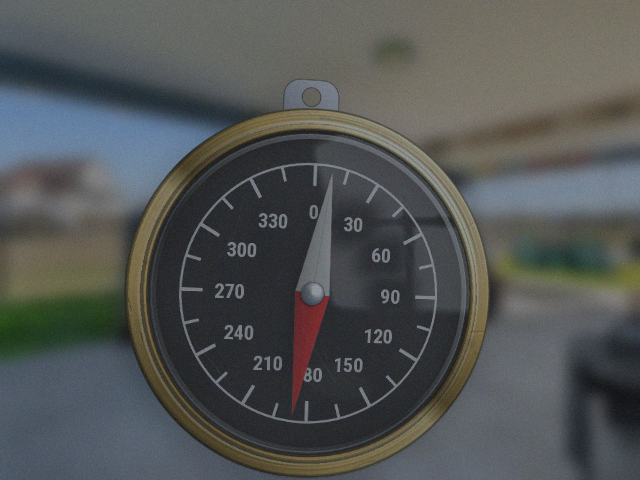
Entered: 187.5 °
